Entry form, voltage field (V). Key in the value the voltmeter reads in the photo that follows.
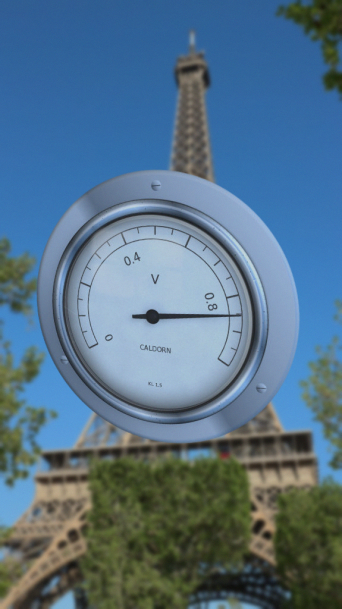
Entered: 0.85 V
